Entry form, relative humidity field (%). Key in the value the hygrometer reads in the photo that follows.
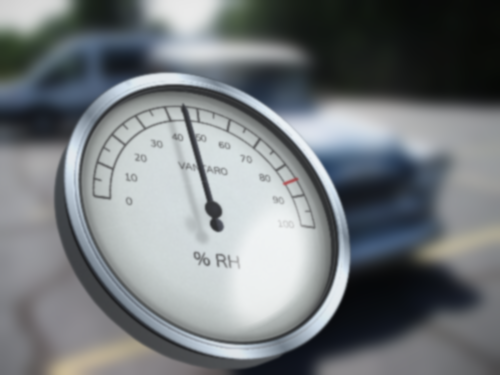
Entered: 45 %
